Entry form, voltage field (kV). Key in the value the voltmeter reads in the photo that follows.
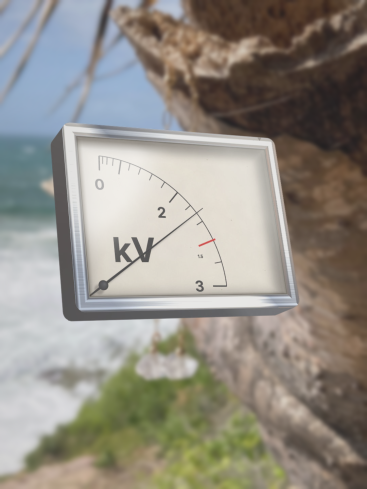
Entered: 2.3 kV
